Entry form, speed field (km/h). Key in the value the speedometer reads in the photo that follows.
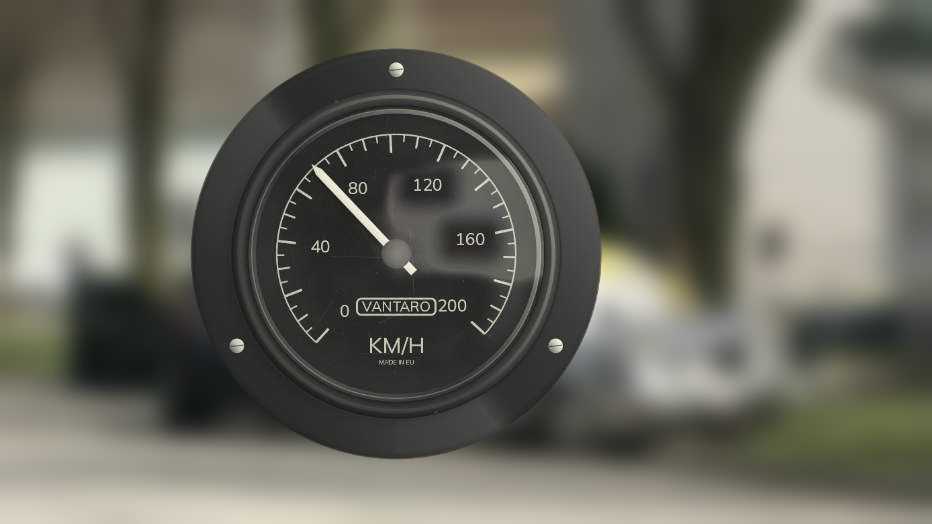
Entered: 70 km/h
